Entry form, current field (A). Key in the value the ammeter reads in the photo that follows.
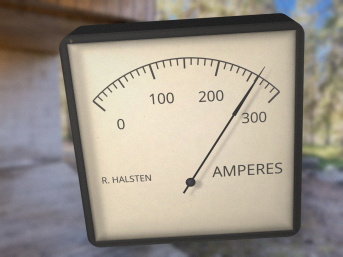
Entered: 260 A
